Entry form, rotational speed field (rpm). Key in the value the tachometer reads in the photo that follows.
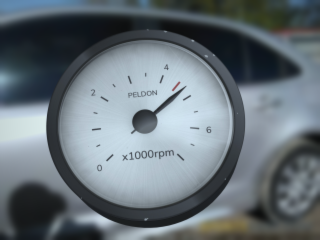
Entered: 4750 rpm
